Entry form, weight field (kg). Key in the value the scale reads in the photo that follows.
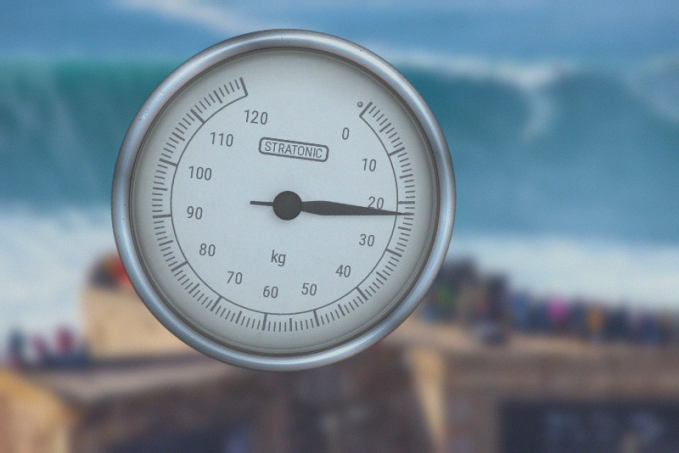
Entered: 22 kg
